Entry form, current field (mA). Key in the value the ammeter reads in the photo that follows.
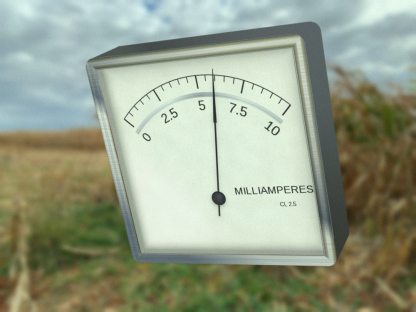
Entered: 6 mA
